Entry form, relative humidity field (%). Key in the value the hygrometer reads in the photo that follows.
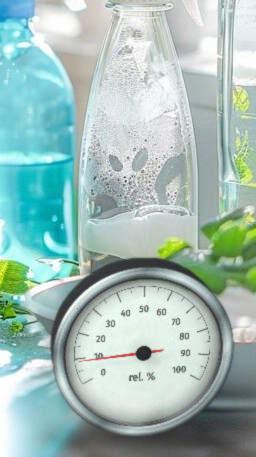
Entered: 10 %
